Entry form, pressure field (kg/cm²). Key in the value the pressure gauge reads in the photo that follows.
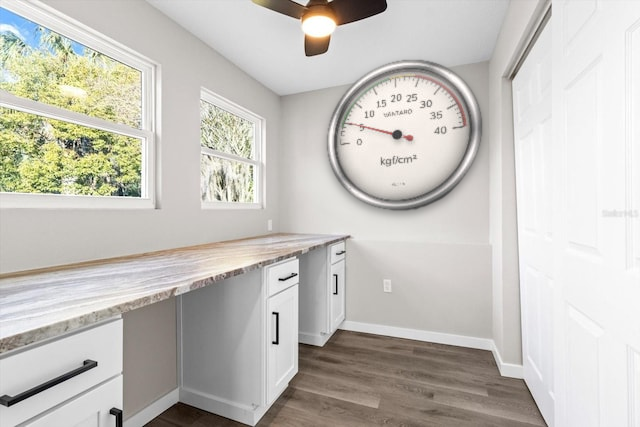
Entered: 5 kg/cm²
